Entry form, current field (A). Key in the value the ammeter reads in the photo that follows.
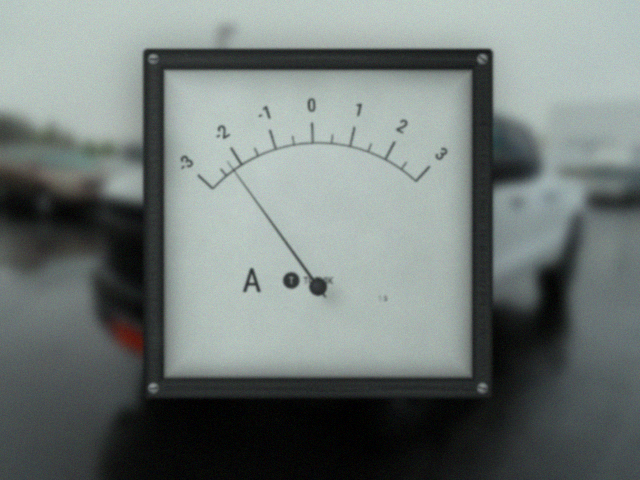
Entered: -2.25 A
